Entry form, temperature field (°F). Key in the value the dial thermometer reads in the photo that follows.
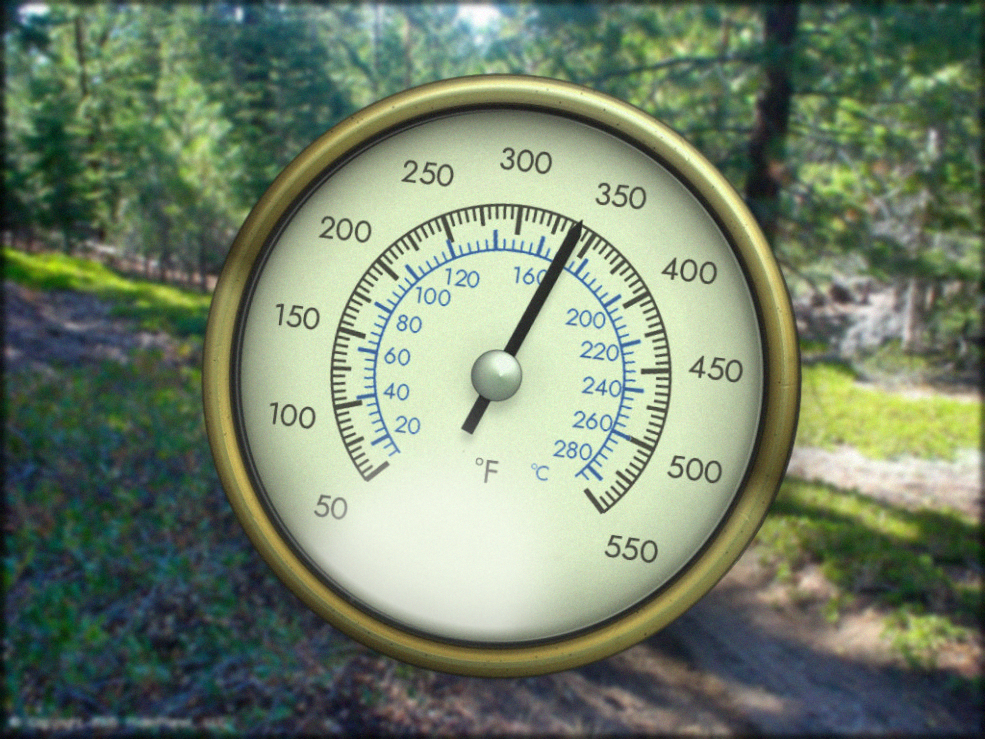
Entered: 340 °F
